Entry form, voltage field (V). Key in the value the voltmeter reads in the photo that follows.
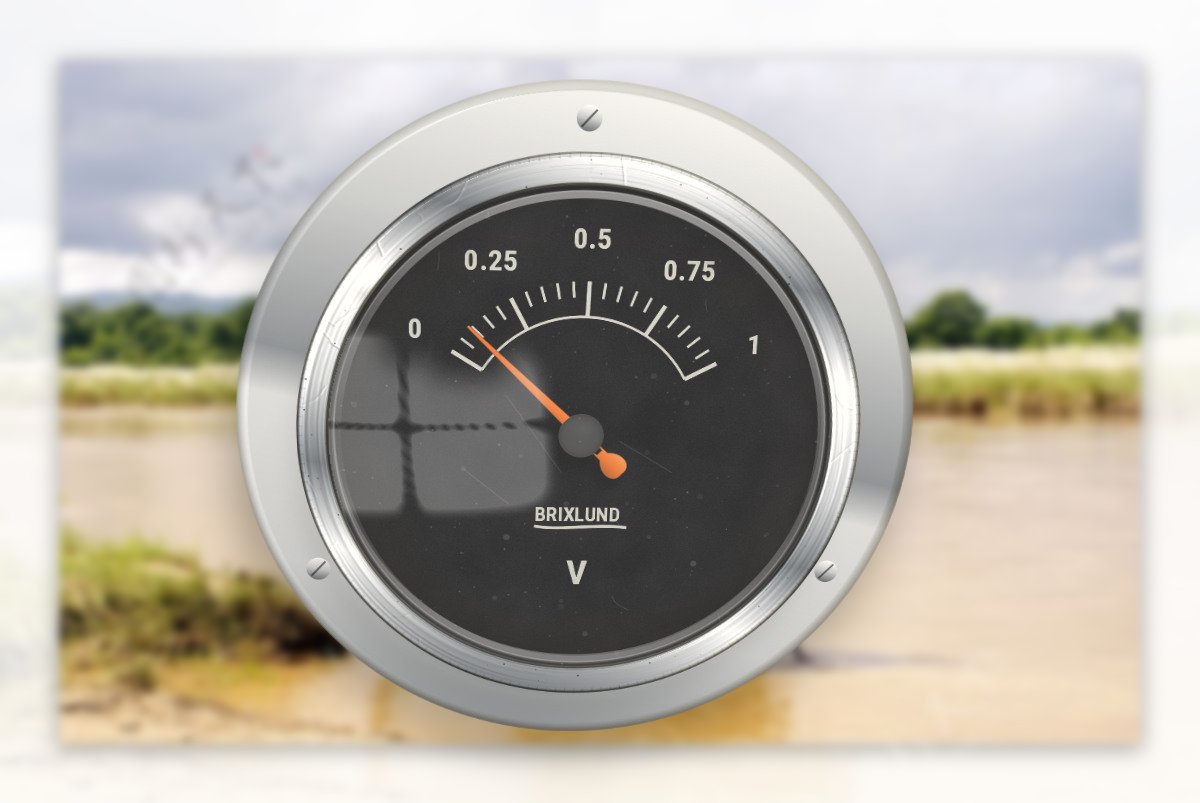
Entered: 0.1 V
